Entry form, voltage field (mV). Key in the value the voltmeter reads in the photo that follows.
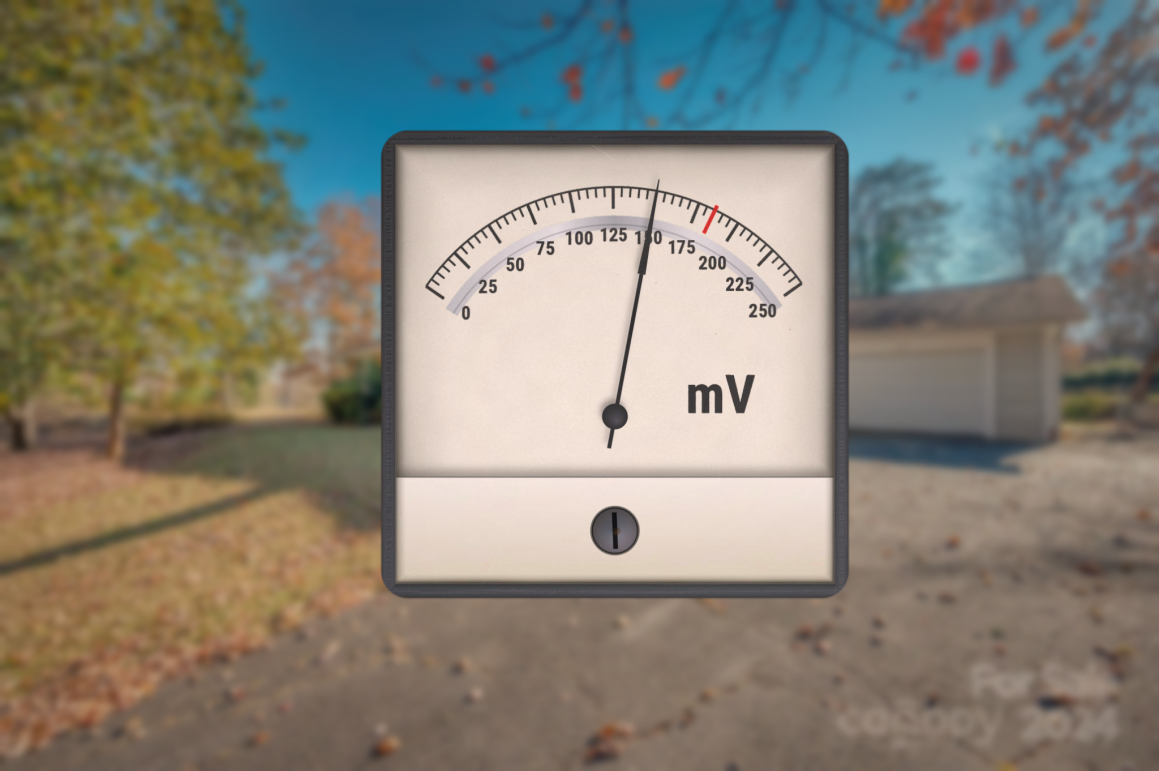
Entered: 150 mV
